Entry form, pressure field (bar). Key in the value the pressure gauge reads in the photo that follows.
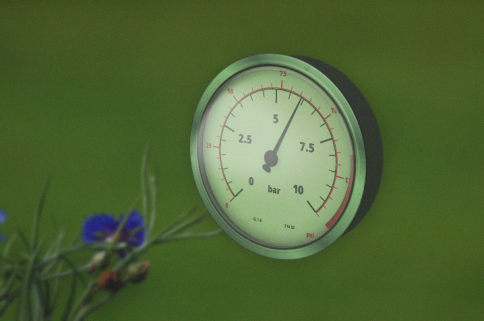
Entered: 6 bar
